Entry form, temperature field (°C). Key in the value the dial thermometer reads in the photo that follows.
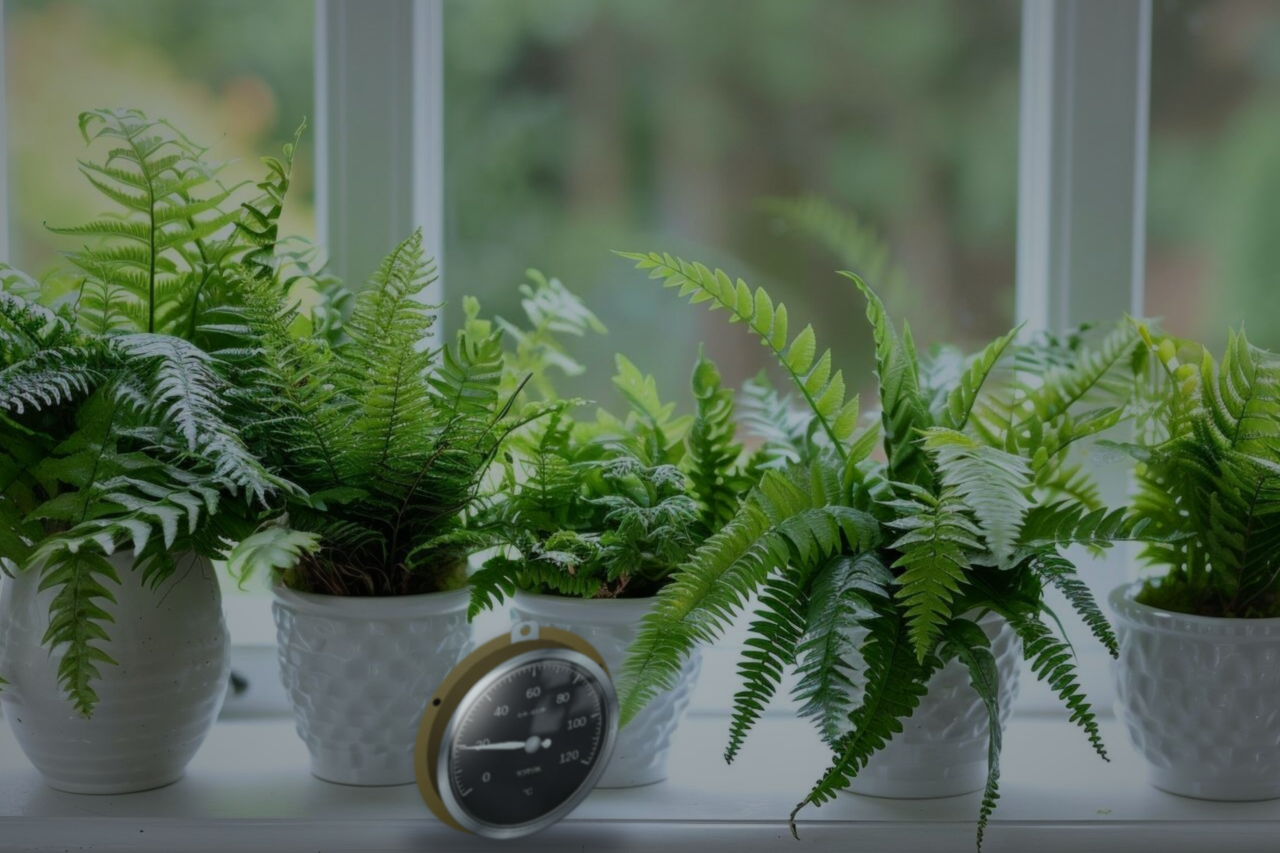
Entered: 20 °C
